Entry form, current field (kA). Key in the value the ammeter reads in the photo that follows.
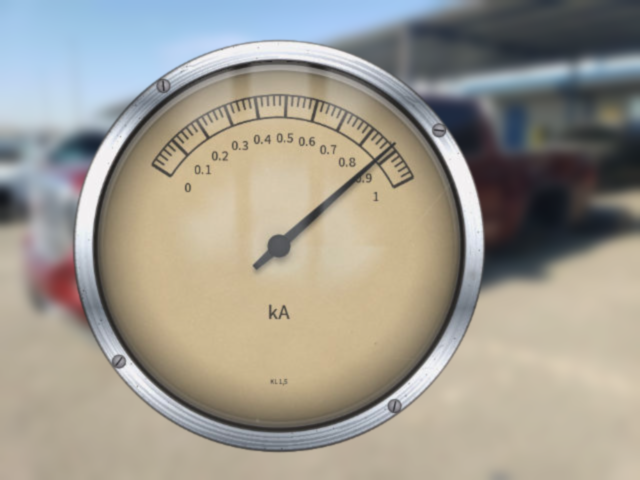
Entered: 0.88 kA
